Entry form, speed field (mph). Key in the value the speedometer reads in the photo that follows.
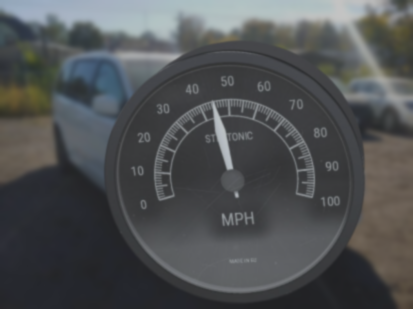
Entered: 45 mph
